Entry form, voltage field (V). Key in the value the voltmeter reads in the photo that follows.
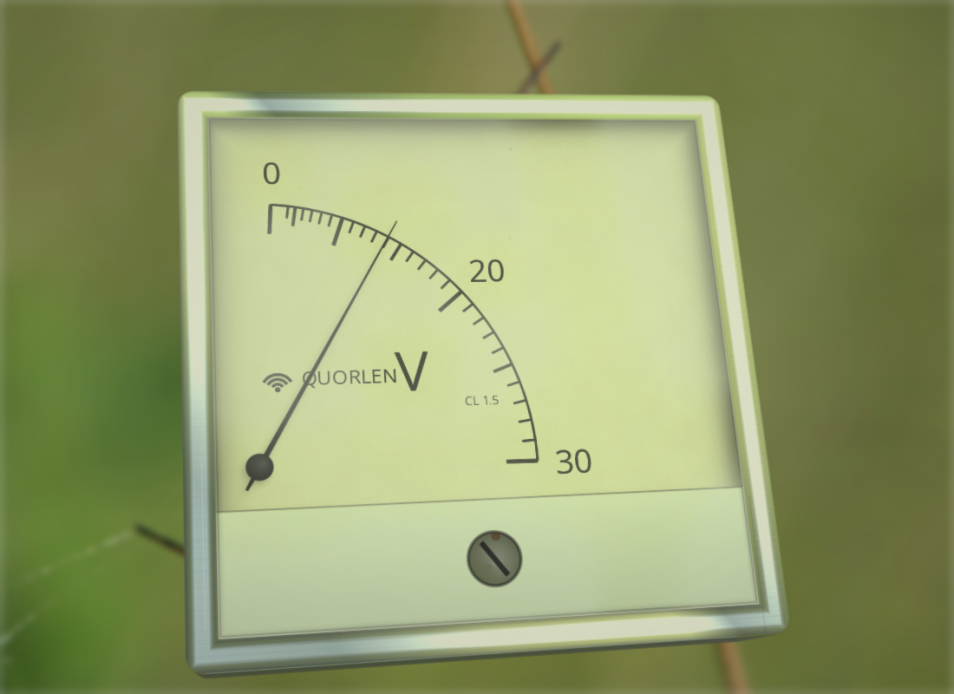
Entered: 14 V
